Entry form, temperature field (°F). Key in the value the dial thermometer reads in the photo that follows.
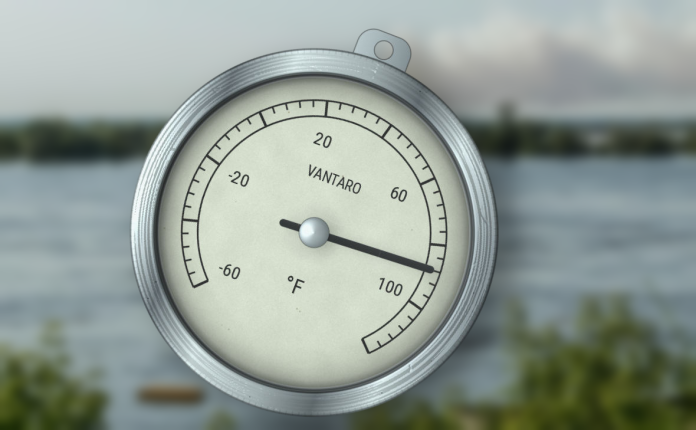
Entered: 88 °F
